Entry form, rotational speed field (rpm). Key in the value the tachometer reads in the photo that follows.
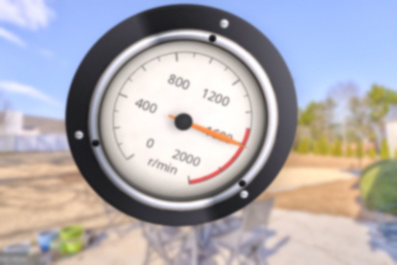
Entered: 1600 rpm
